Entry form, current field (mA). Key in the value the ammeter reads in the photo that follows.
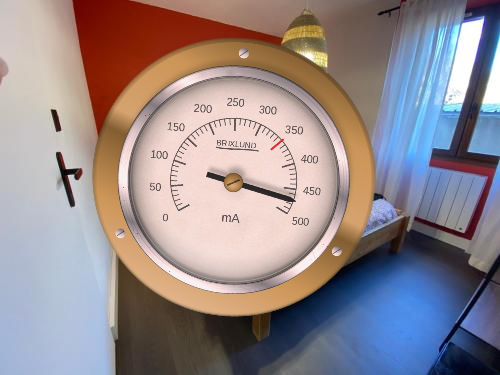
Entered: 470 mA
